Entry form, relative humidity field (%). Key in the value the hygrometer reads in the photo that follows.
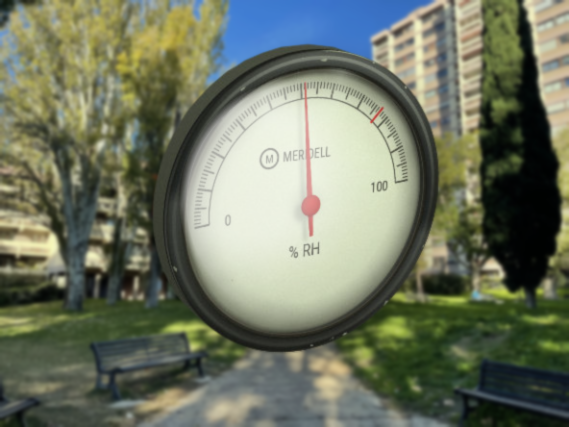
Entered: 50 %
